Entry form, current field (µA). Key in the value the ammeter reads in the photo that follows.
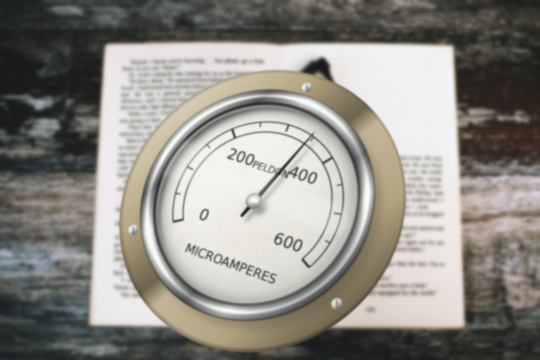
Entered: 350 µA
